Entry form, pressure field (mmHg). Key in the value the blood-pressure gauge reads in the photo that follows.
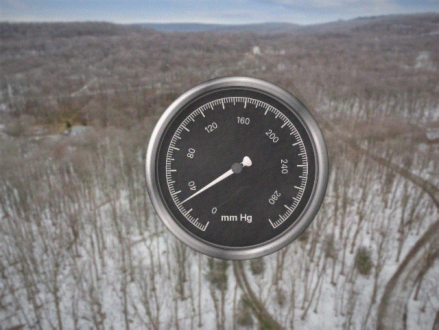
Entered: 30 mmHg
